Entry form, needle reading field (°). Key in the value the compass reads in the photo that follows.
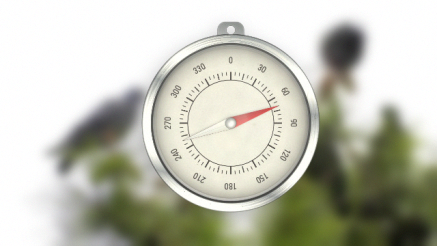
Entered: 70 °
